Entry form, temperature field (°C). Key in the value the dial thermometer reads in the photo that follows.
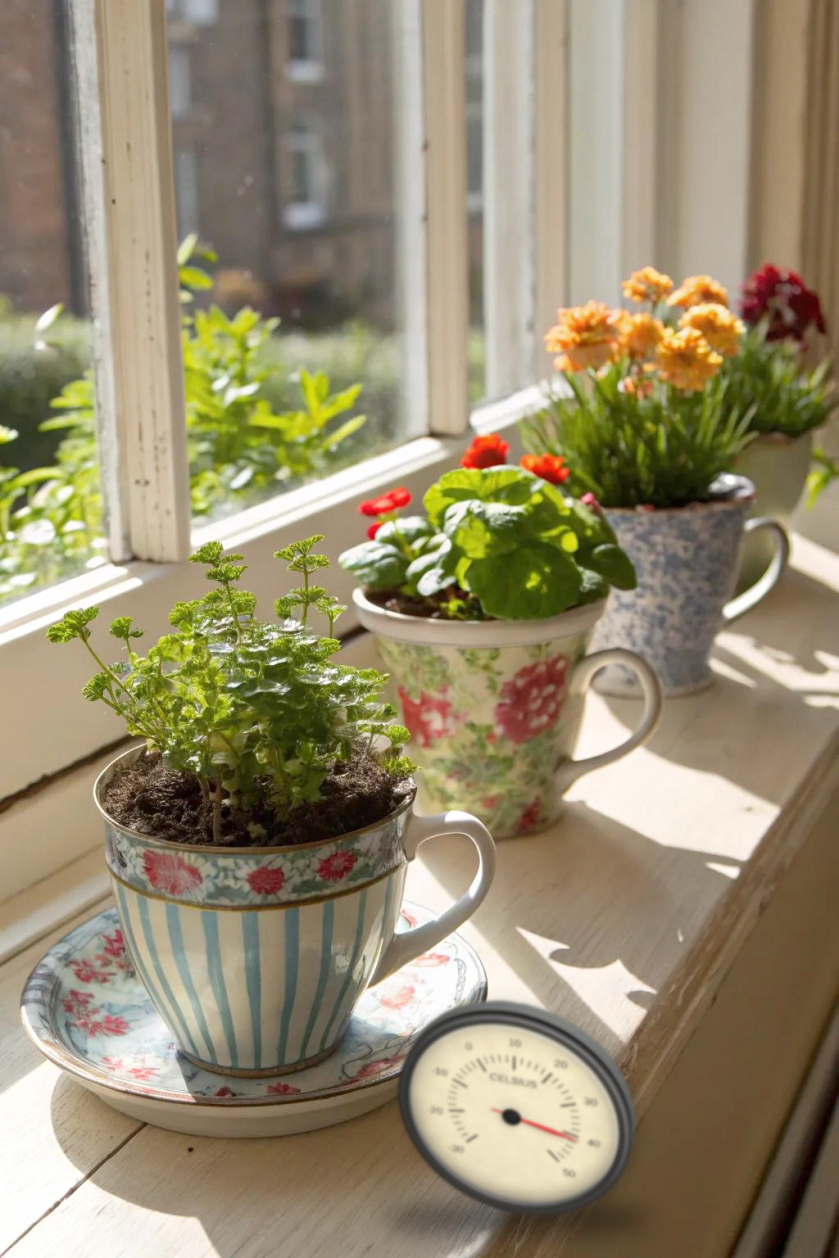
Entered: 40 °C
